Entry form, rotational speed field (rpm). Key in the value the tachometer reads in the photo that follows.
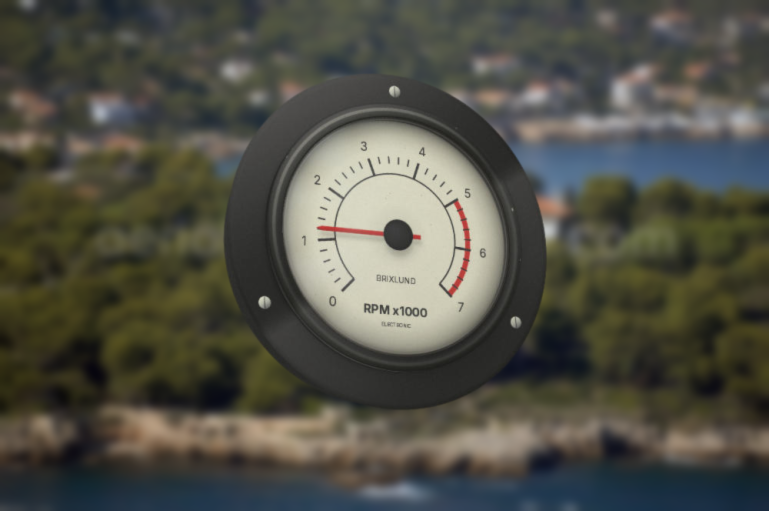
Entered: 1200 rpm
